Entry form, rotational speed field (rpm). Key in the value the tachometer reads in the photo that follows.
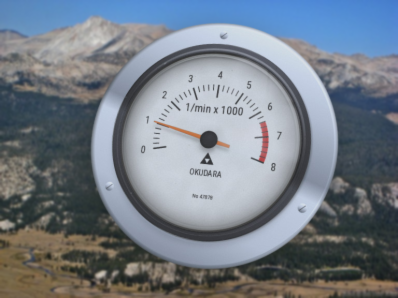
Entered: 1000 rpm
